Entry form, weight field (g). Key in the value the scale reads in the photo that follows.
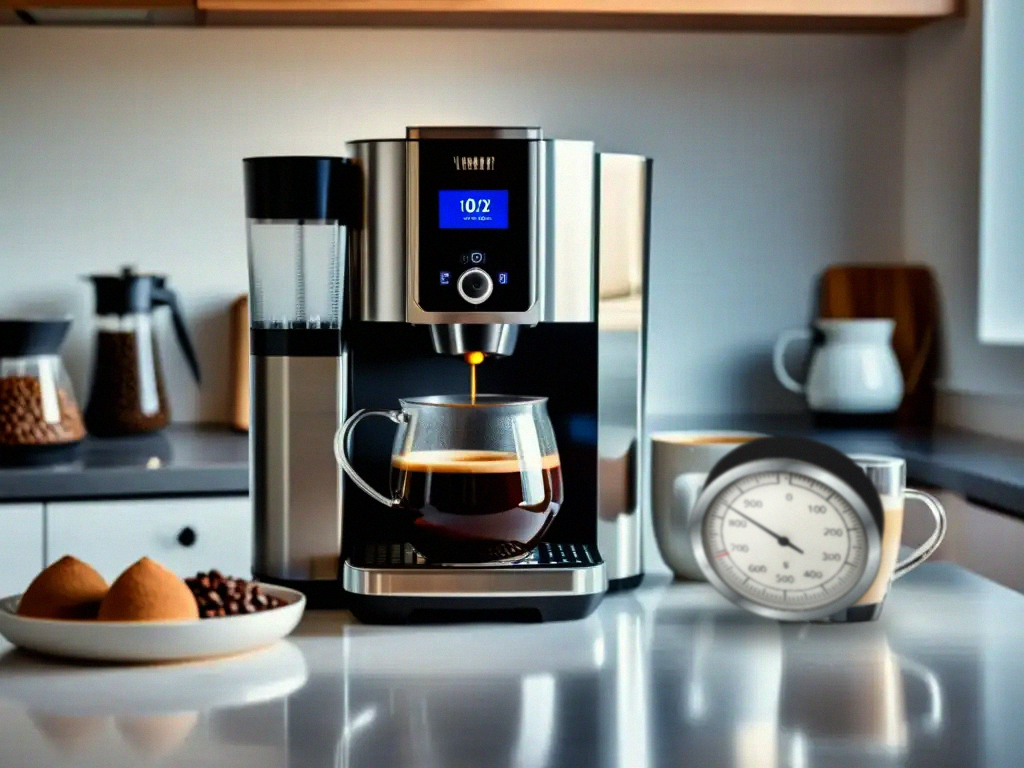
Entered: 850 g
